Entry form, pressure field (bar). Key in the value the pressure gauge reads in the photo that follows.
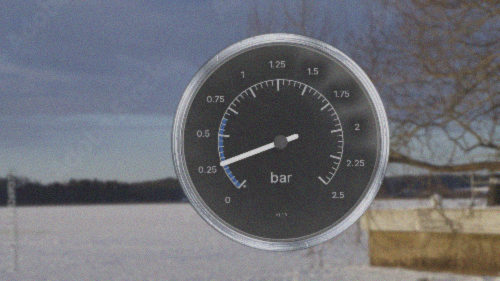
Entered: 0.25 bar
